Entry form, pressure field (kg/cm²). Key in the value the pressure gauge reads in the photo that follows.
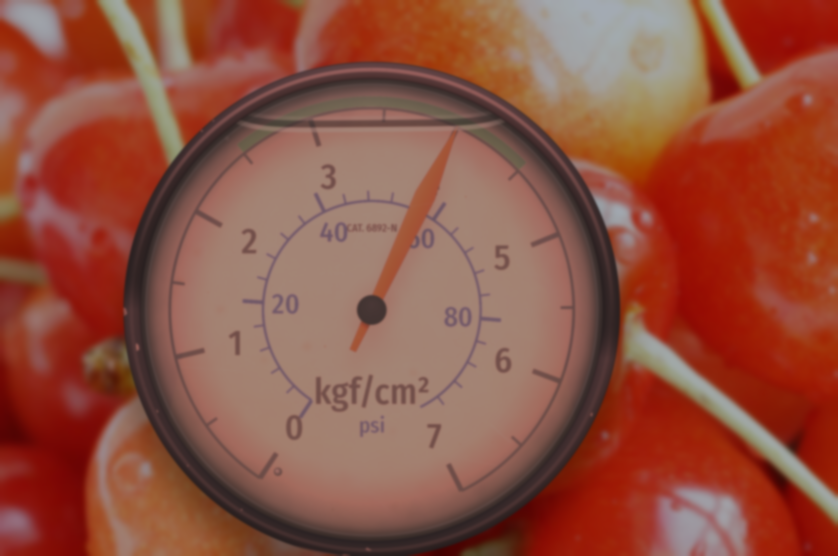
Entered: 4 kg/cm²
